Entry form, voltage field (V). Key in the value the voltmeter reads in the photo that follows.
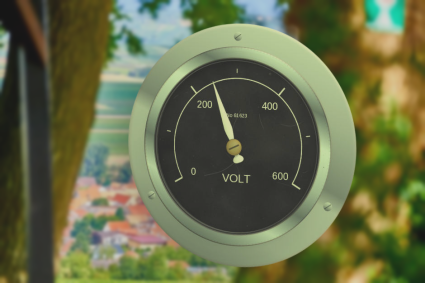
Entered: 250 V
